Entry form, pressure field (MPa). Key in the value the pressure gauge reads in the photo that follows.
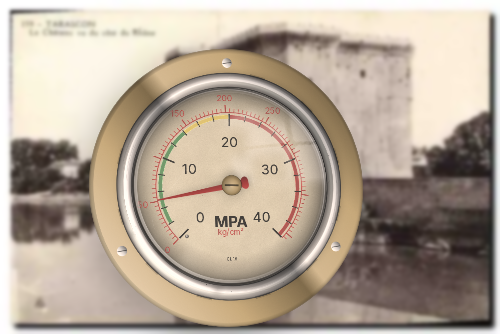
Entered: 5 MPa
